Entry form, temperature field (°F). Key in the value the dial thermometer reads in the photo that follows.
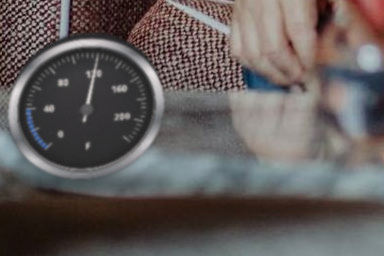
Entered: 120 °F
